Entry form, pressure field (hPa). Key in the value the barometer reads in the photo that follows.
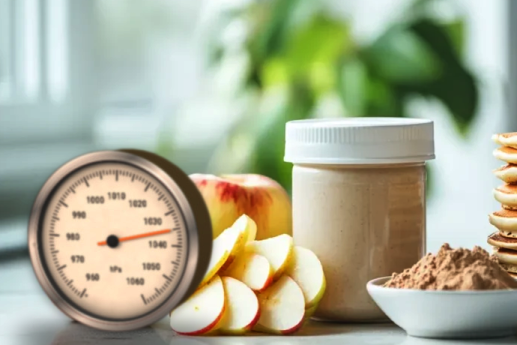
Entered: 1035 hPa
